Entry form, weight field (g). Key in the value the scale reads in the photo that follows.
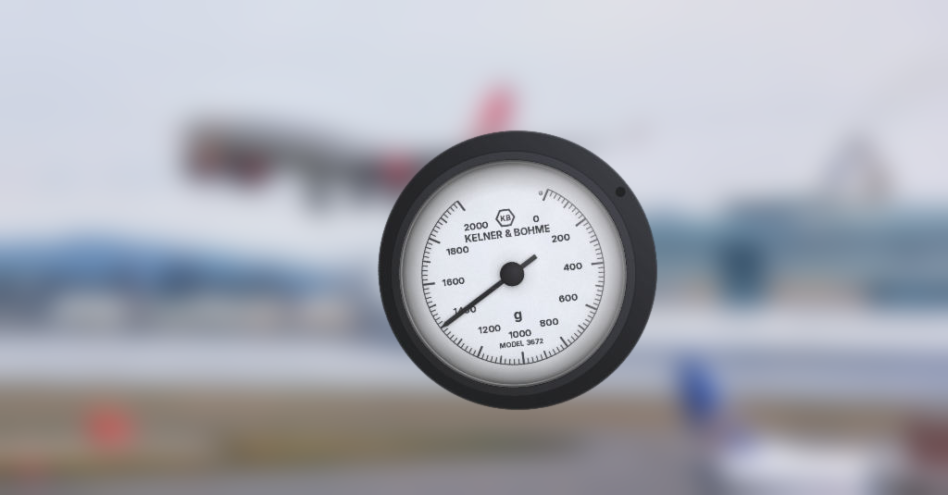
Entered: 1400 g
